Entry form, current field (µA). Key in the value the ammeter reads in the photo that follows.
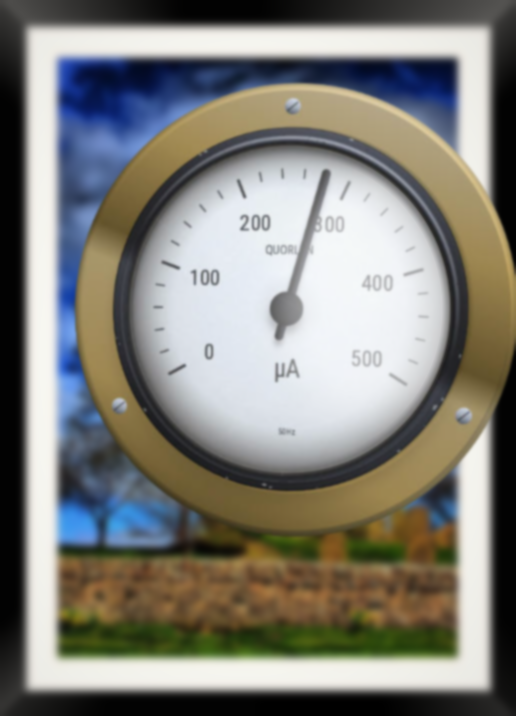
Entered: 280 µA
